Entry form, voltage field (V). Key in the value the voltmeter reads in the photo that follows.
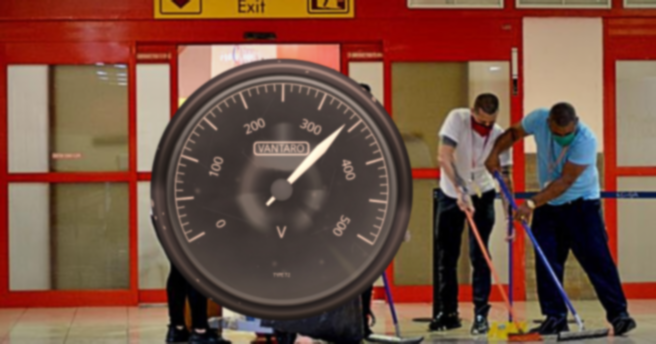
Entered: 340 V
